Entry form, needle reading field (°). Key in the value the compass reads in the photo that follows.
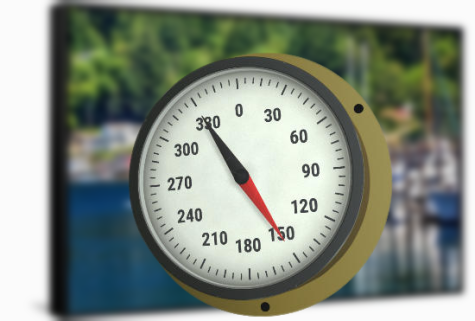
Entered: 150 °
